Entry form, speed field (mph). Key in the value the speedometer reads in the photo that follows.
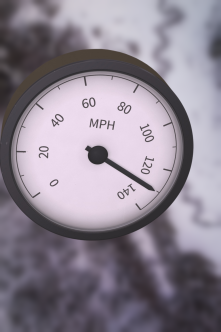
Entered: 130 mph
